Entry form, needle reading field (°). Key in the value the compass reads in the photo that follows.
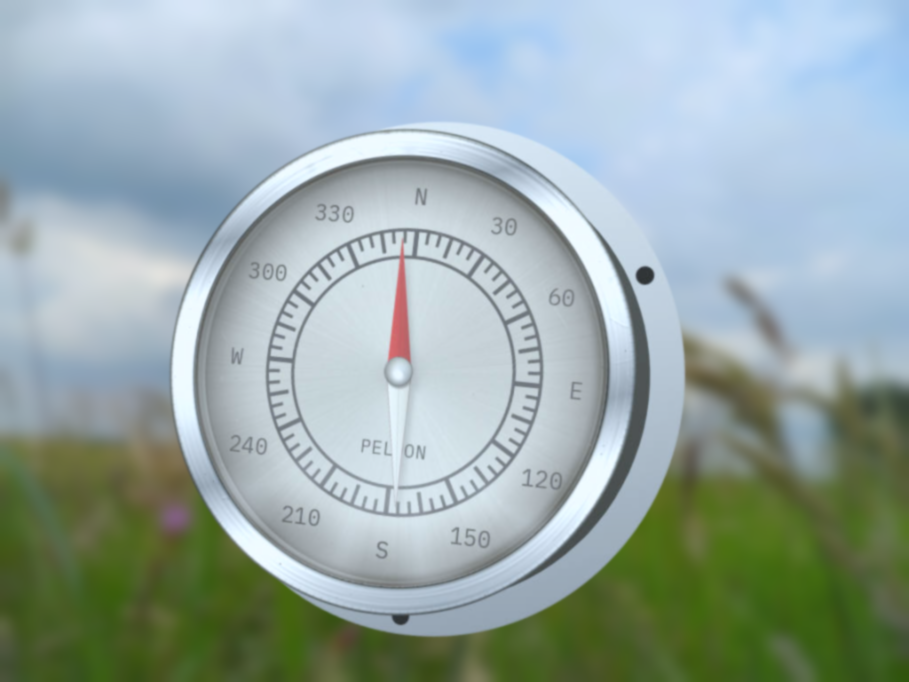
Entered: 355 °
